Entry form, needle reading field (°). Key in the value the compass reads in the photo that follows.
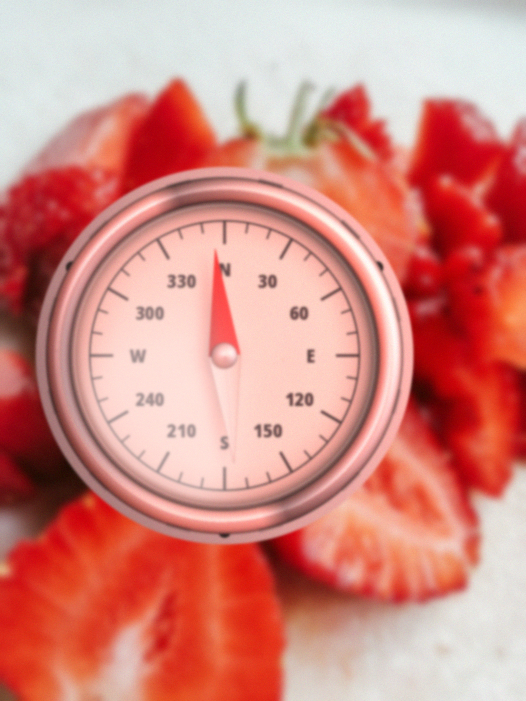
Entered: 355 °
